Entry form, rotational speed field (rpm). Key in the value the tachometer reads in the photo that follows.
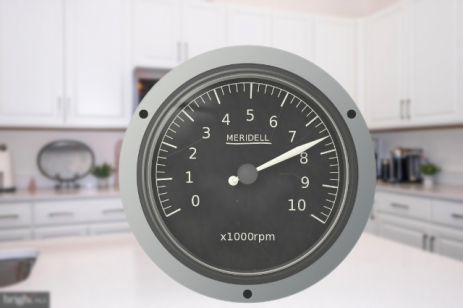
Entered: 7600 rpm
